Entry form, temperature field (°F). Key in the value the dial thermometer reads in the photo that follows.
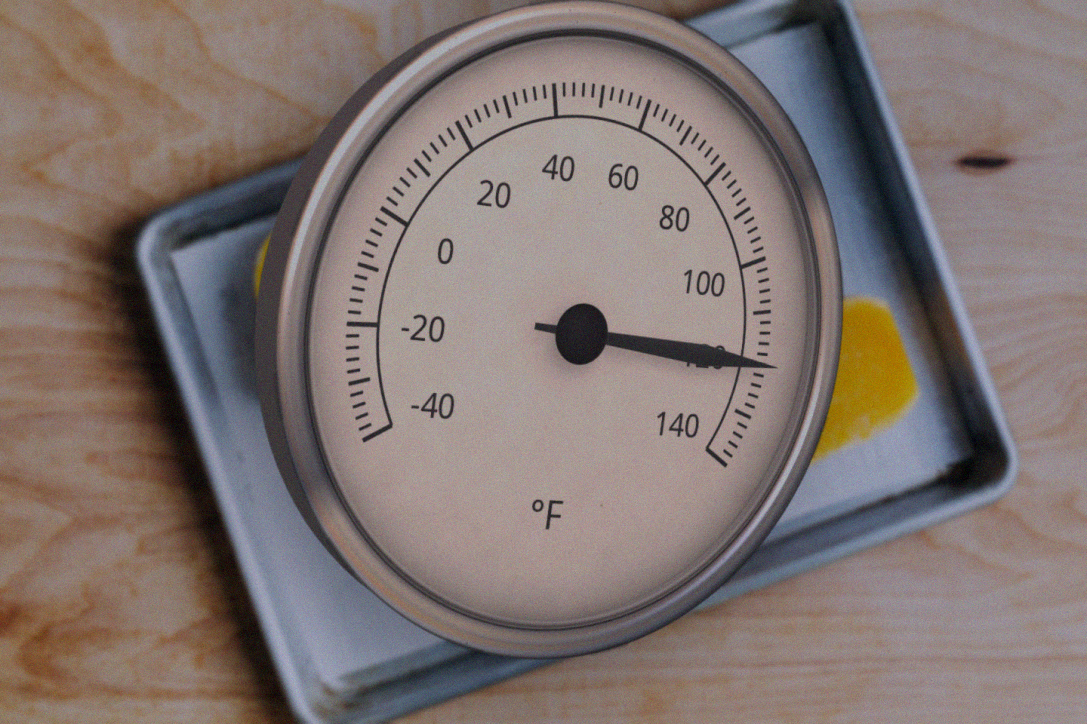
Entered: 120 °F
